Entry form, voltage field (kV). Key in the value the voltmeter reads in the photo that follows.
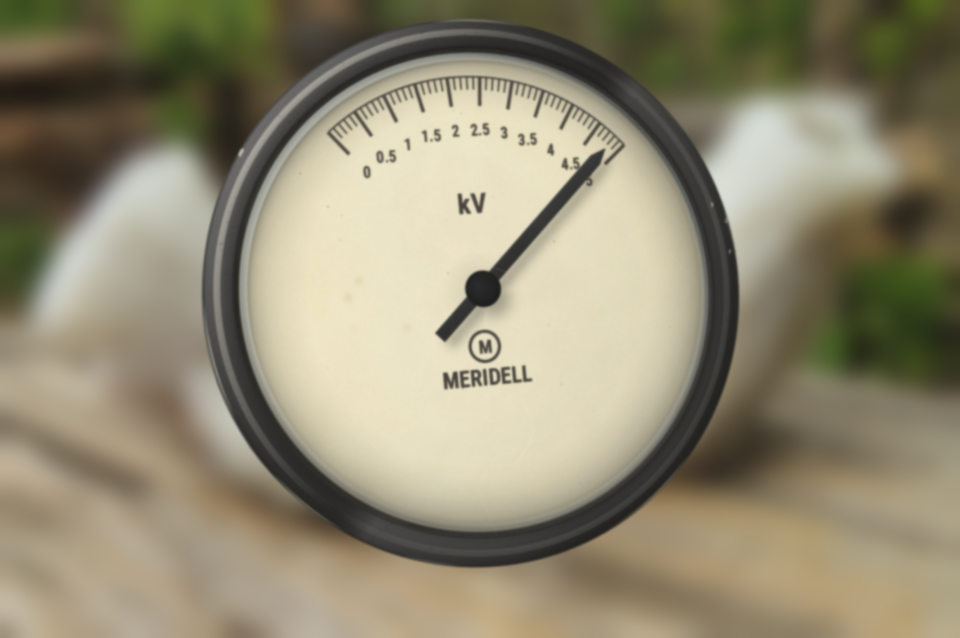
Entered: 4.8 kV
